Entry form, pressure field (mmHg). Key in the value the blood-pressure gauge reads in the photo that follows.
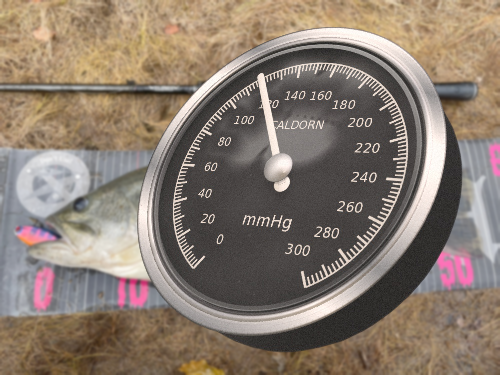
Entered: 120 mmHg
